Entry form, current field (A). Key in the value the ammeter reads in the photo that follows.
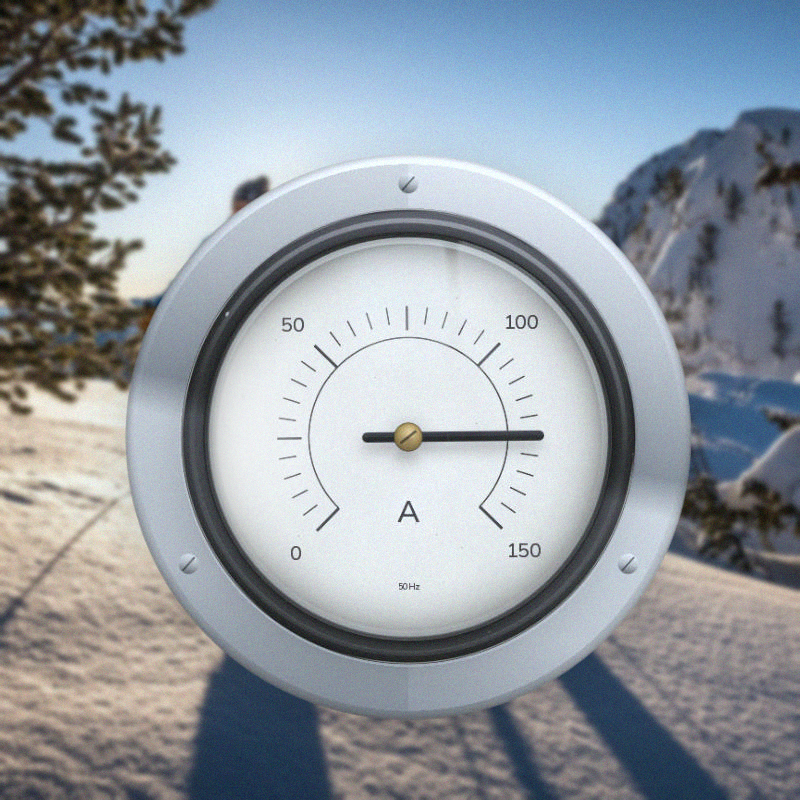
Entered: 125 A
